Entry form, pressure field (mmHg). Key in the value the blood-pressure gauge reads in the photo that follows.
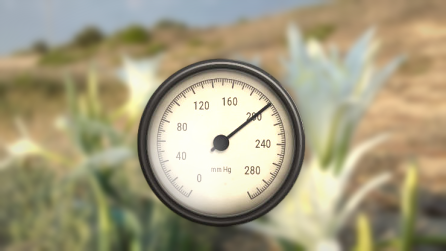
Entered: 200 mmHg
